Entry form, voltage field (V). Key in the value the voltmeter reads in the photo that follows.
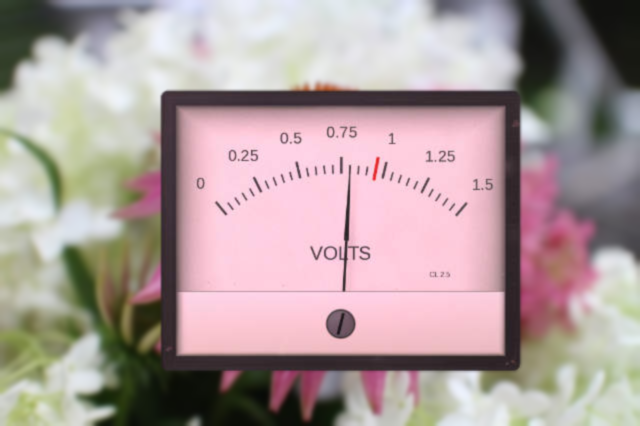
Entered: 0.8 V
